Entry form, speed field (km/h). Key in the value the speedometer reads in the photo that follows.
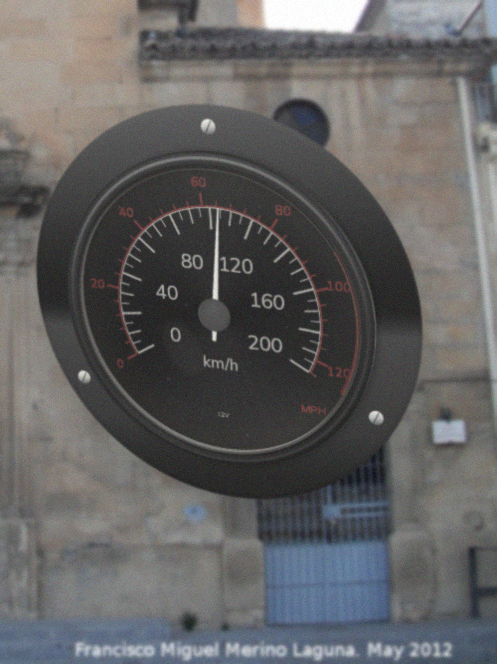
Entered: 105 km/h
